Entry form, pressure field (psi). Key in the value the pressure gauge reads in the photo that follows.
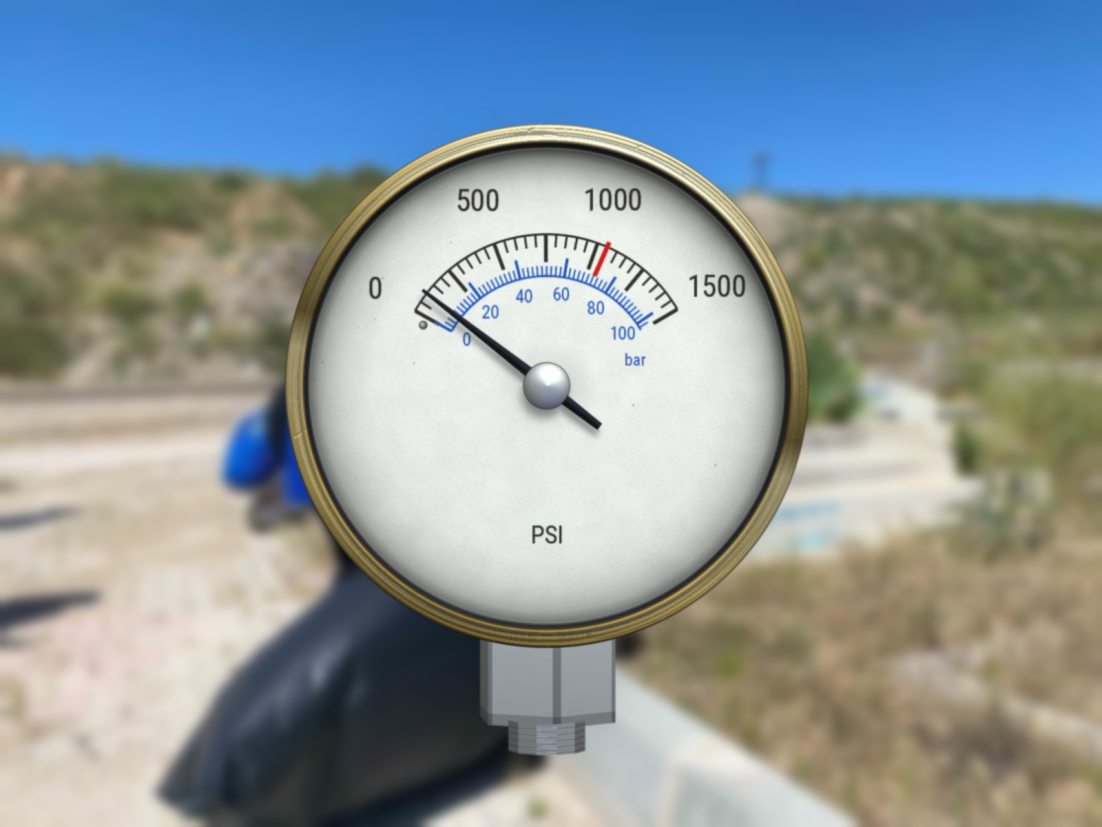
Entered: 100 psi
